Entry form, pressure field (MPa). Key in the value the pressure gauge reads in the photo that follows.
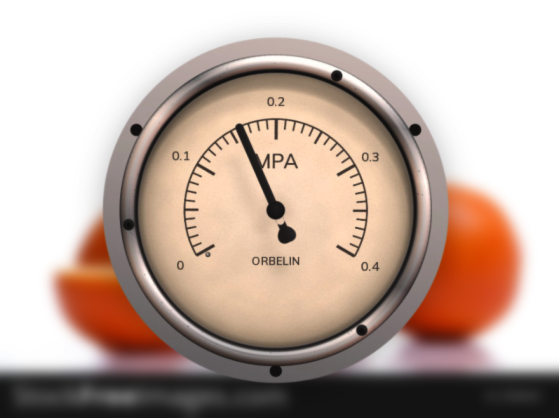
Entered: 0.16 MPa
